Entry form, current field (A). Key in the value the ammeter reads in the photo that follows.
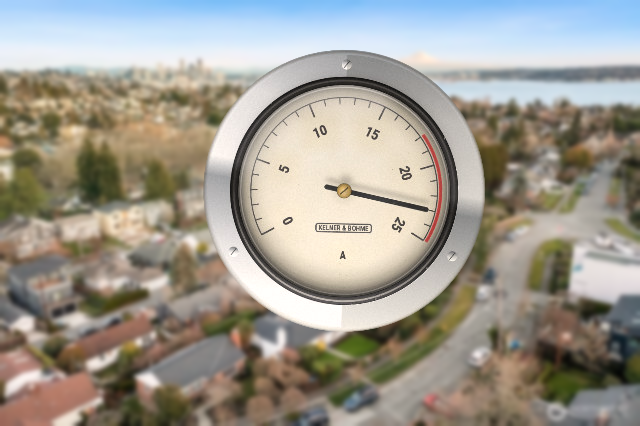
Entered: 23 A
